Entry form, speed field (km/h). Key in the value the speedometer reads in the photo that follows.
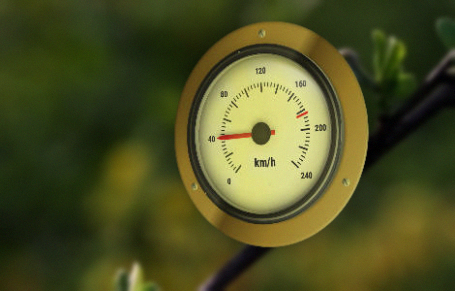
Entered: 40 km/h
